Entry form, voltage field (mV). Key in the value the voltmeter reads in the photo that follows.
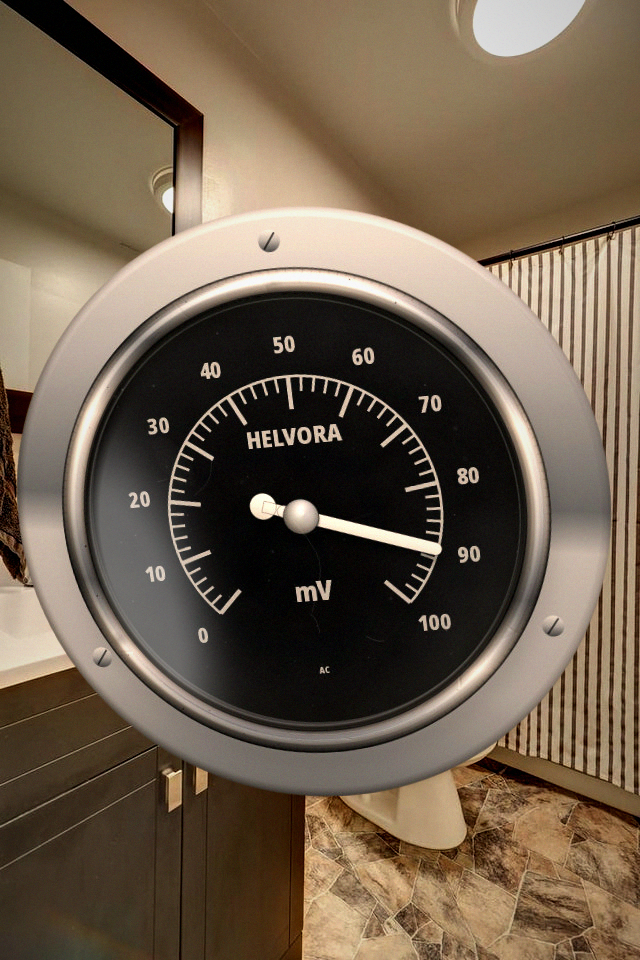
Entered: 90 mV
